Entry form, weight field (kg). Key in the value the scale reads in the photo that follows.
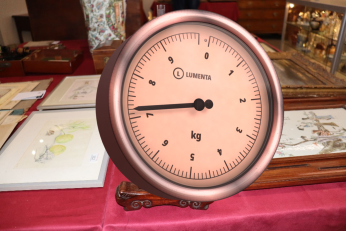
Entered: 7.2 kg
